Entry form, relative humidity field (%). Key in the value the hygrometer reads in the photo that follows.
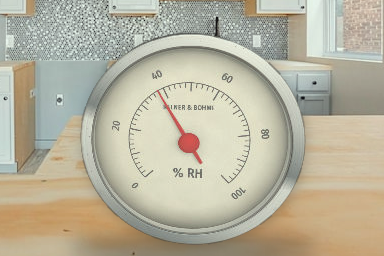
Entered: 38 %
